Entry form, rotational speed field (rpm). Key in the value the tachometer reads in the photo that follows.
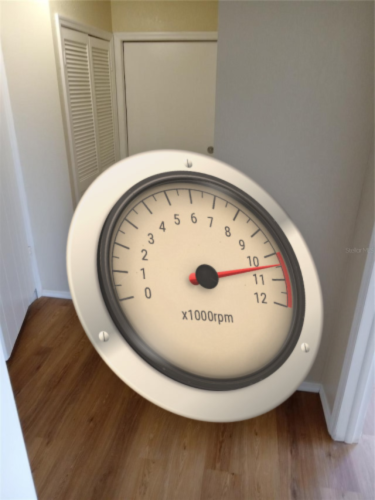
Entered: 10500 rpm
